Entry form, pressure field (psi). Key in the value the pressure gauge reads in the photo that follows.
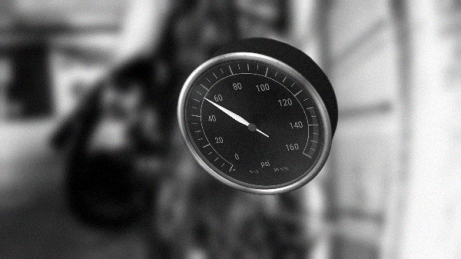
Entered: 55 psi
